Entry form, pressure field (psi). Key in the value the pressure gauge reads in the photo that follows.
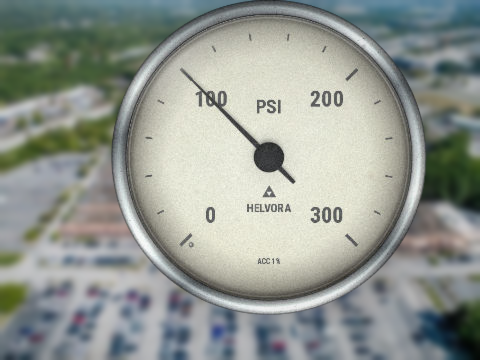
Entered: 100 psi
